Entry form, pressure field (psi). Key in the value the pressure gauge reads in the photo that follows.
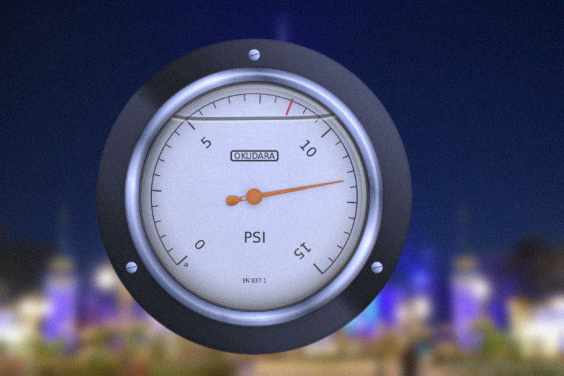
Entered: 11.75 psi
